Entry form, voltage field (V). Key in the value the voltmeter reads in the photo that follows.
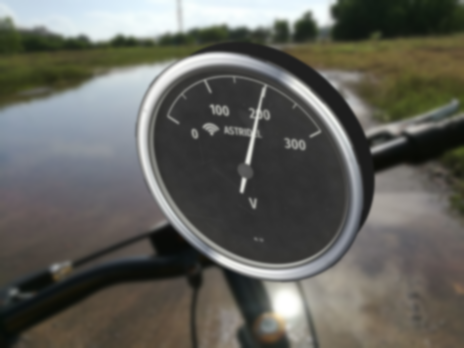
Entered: 200 V
